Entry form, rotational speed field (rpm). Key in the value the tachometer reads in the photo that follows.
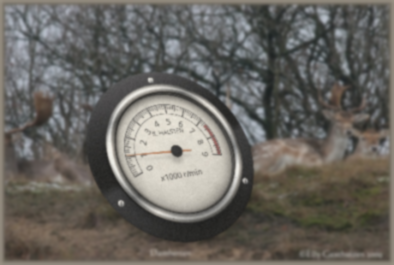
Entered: 1000 rpm
